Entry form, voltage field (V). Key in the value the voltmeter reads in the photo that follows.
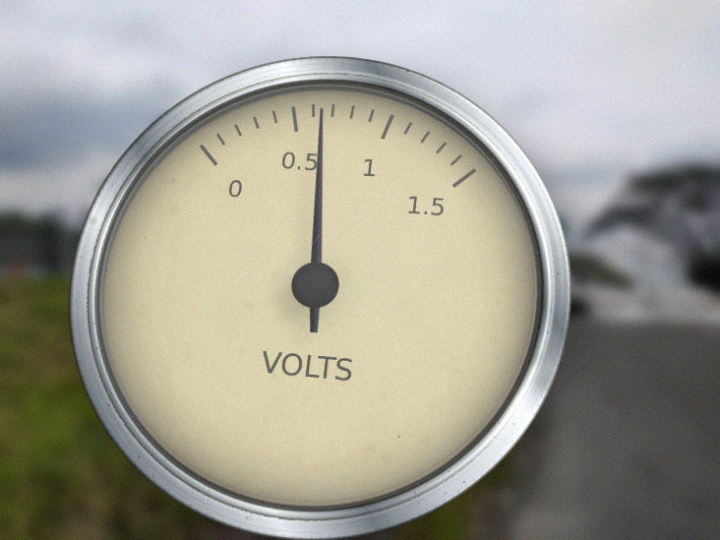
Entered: 0.65 V
